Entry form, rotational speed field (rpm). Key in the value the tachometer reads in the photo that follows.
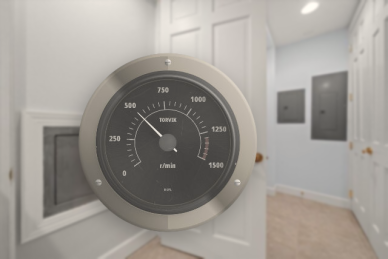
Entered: 500 rpm
